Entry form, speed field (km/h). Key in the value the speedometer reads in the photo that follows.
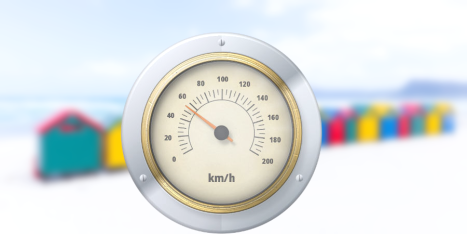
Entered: 55 km/h
